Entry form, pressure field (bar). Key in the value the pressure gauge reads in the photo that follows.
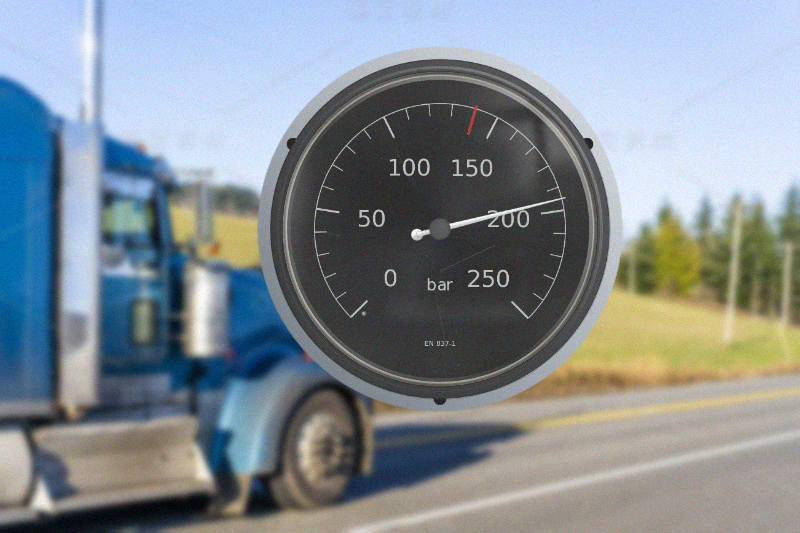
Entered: 195 bar
